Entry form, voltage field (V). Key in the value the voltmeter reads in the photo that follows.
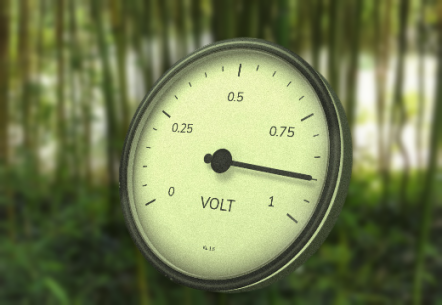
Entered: 0.9 V
